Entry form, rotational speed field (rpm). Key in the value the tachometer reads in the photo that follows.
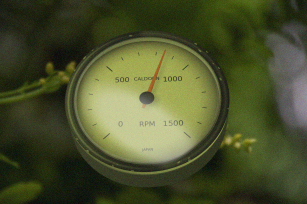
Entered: 850 rpm
